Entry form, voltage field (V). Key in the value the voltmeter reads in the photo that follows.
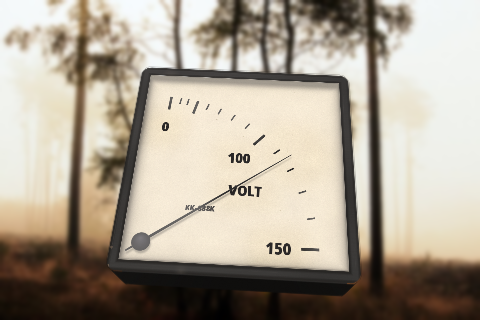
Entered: 115 V
